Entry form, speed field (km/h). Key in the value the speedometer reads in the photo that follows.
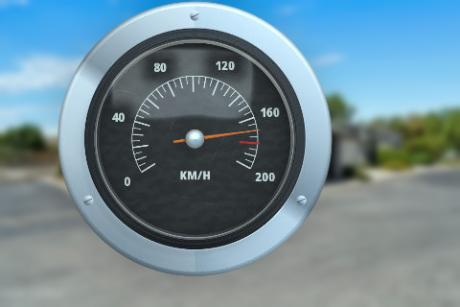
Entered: 170 km/h
